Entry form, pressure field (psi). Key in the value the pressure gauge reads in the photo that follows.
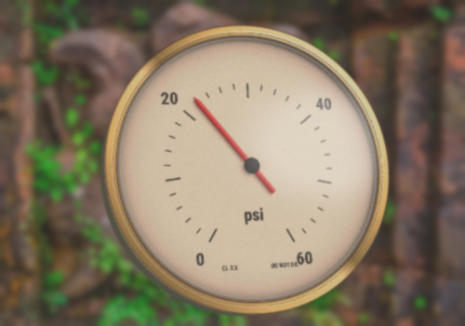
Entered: 22 psi
